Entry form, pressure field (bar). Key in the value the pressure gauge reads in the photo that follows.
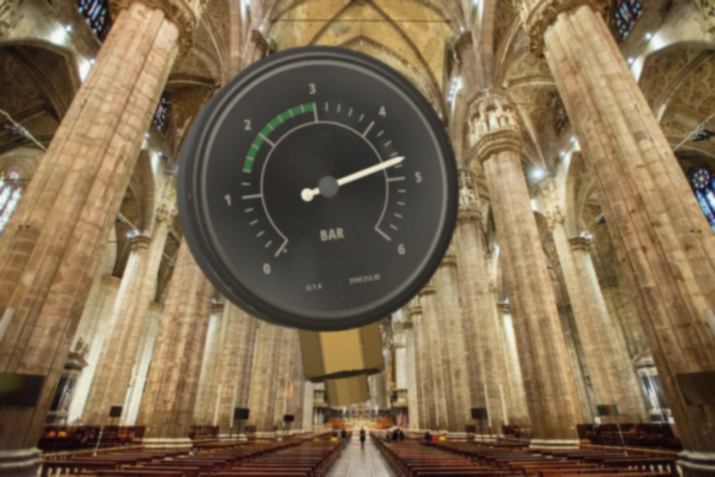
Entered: 4.7 bar
